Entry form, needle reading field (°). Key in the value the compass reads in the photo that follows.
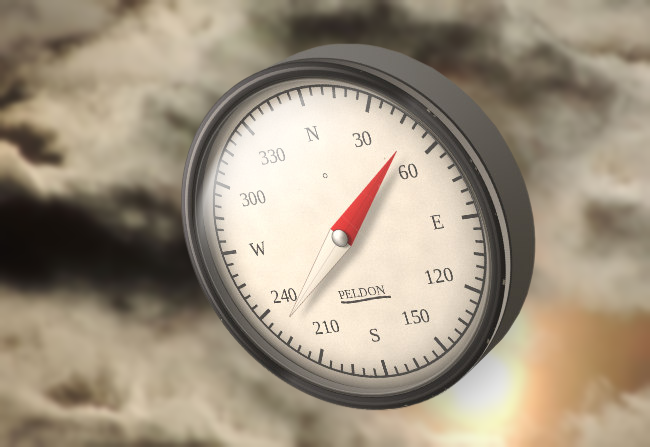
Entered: 50 °
